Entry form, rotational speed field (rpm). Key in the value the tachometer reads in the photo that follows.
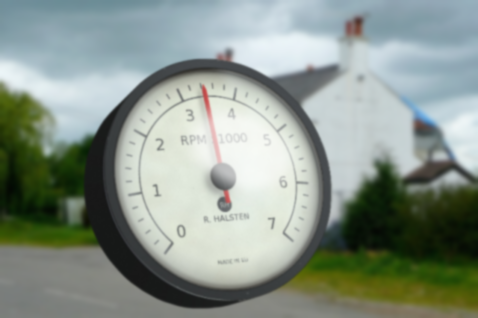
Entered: 3400 rpm
